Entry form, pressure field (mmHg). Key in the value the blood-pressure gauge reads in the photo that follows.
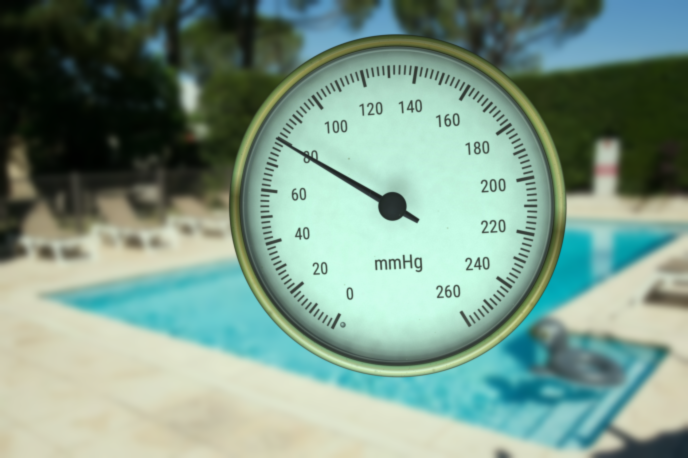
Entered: 80 mmHg
